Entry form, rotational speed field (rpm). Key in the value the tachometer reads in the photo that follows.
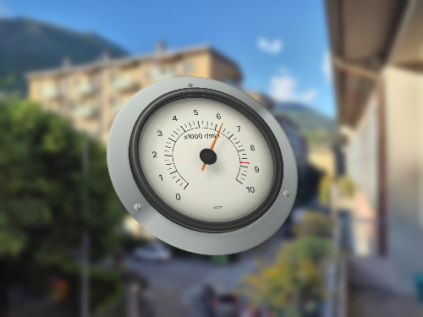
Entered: 6250 rpm
